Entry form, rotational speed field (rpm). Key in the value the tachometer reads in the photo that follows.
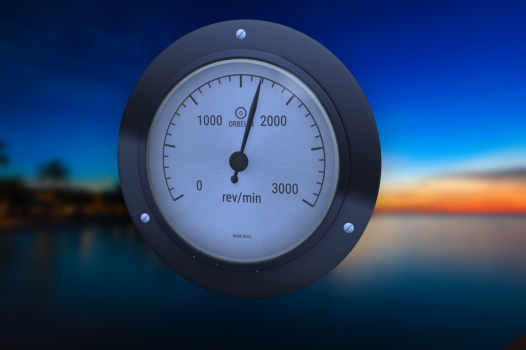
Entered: 1700 rpm
